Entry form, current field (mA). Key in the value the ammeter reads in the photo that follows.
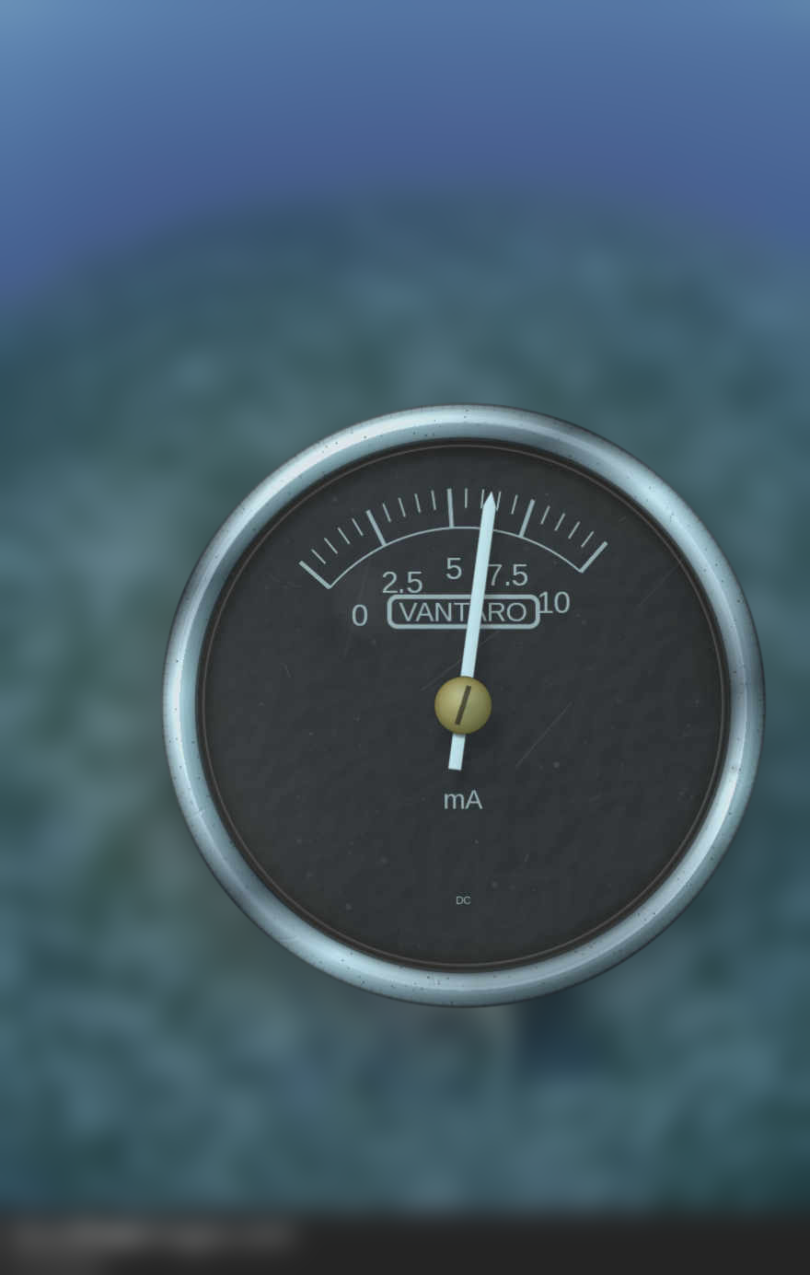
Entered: 6.25 mA
